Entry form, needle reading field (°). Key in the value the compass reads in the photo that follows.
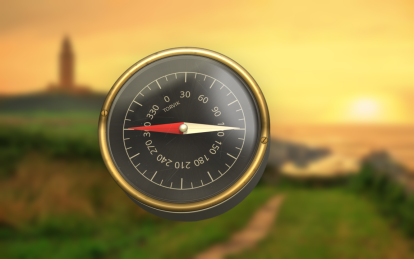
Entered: 300 °
